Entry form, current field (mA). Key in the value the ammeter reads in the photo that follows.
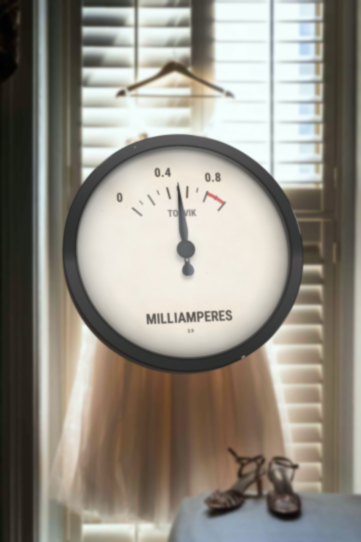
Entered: 0.5 mA
